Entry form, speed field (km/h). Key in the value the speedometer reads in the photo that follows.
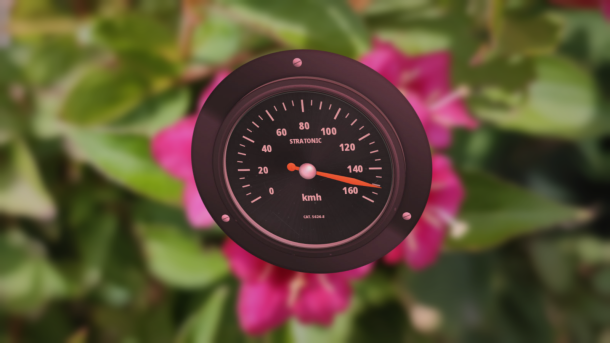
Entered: 150 km/h
